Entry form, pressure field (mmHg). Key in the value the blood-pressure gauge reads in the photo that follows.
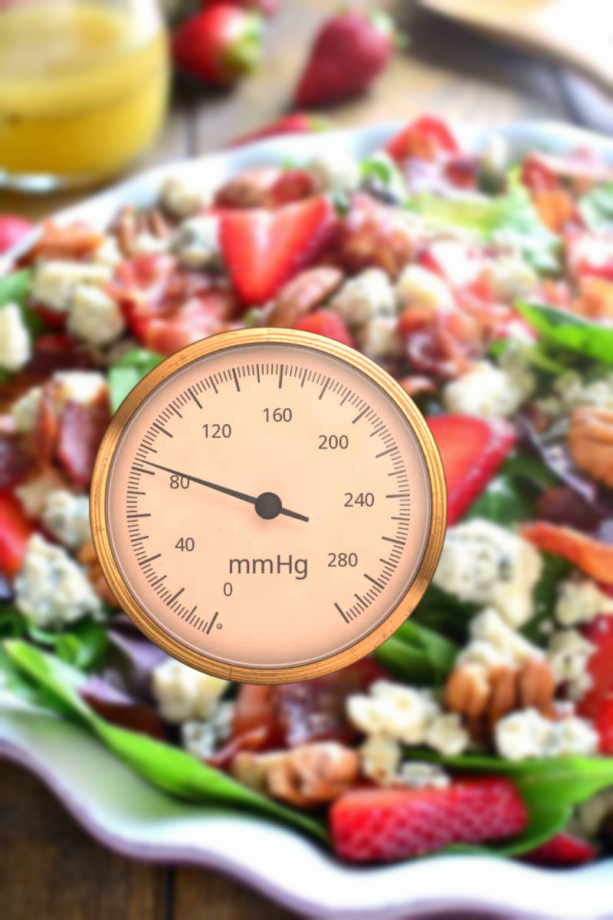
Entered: 84 mmHg
